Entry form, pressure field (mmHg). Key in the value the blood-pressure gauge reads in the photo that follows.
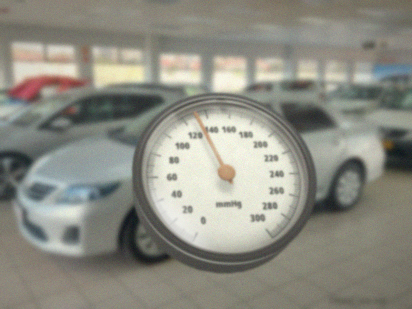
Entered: 130 mmHg
